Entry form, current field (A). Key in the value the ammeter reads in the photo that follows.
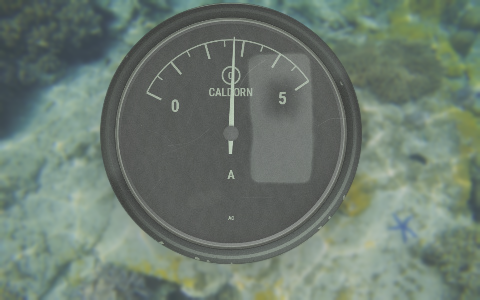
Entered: 2.75 A
